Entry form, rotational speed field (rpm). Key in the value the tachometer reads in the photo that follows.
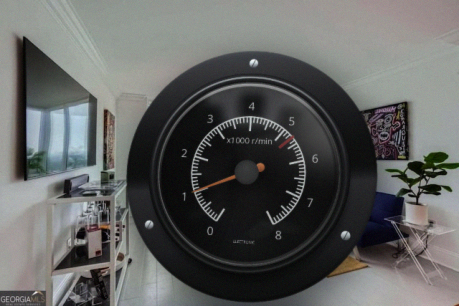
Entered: 1000 rpm
